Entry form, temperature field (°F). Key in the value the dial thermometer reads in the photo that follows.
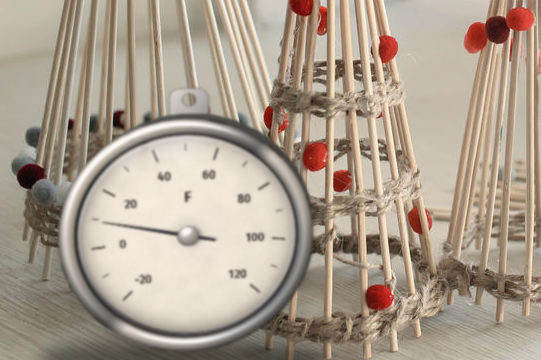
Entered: 10 °F
